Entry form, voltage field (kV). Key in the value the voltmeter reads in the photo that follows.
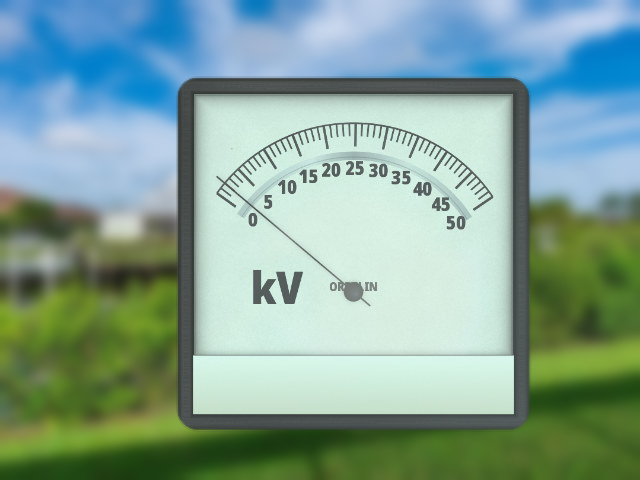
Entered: 2 kV
